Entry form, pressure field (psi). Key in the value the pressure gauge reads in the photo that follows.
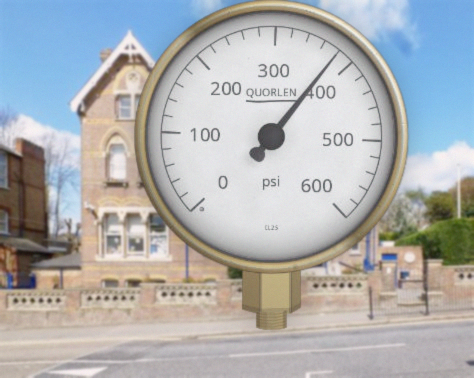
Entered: 380 psi
